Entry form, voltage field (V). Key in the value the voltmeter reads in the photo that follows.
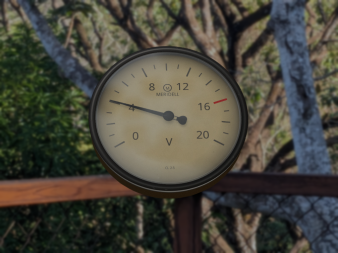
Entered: 4 V
